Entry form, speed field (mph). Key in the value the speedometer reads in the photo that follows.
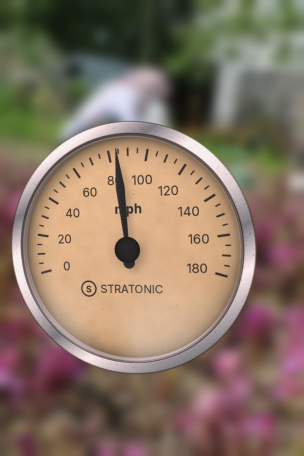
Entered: 85 mph
